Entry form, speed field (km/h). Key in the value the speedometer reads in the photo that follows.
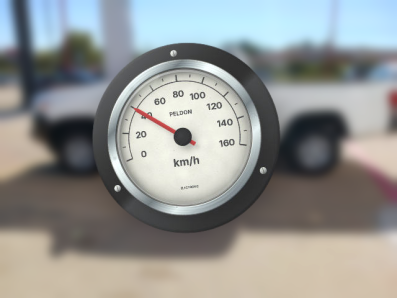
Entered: 40 km/h
